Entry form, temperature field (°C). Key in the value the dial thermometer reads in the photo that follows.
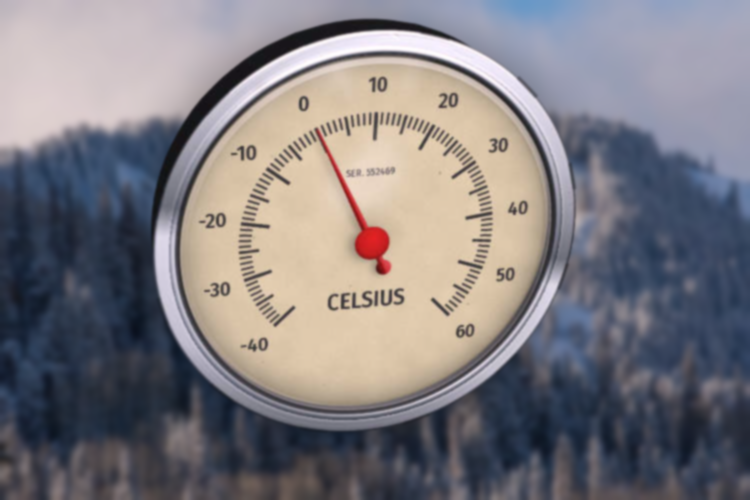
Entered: 0 °C
